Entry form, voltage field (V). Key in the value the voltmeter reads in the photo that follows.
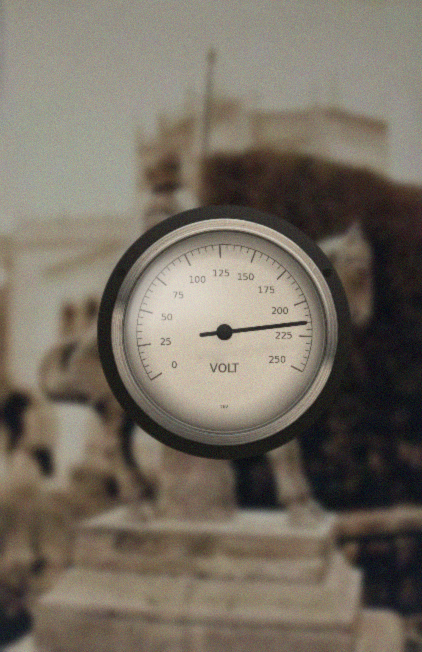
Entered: 215 V
